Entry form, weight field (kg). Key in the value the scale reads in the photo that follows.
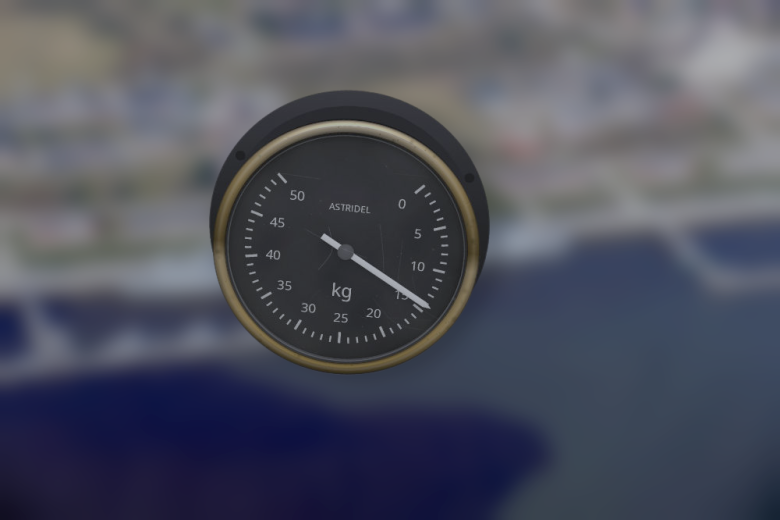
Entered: 14 kg
